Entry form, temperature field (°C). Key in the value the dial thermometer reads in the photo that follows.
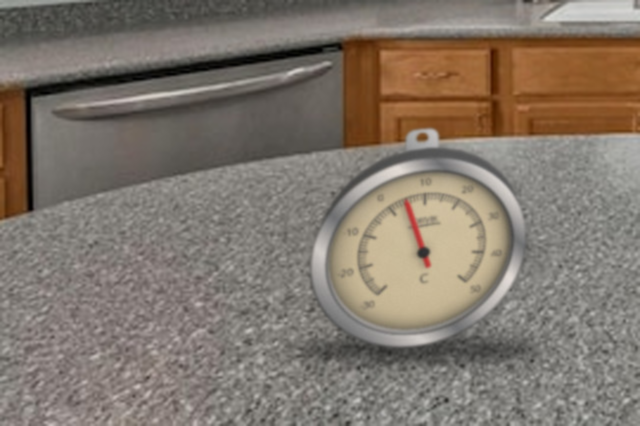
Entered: 5 °C
